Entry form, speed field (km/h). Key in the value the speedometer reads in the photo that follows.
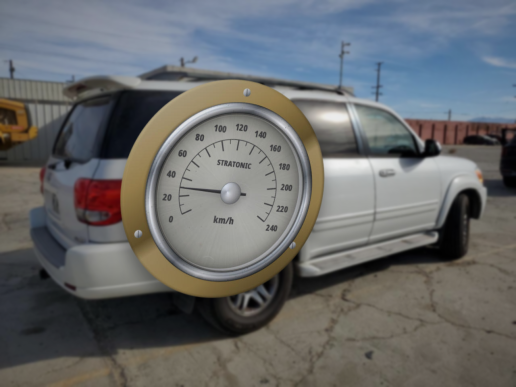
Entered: 30 km/h
